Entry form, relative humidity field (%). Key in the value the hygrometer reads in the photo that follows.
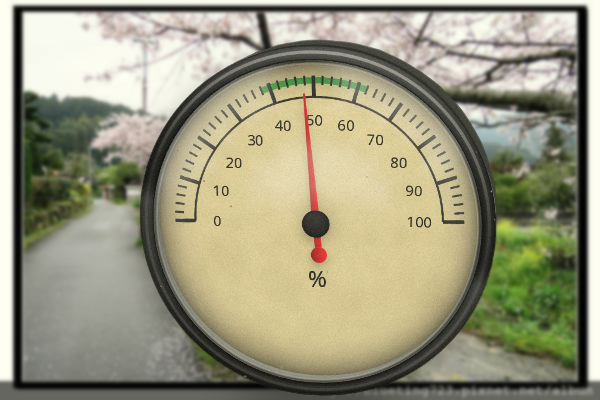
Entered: 48 %
